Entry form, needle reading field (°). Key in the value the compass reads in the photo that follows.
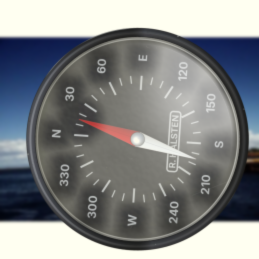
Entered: 15 °
